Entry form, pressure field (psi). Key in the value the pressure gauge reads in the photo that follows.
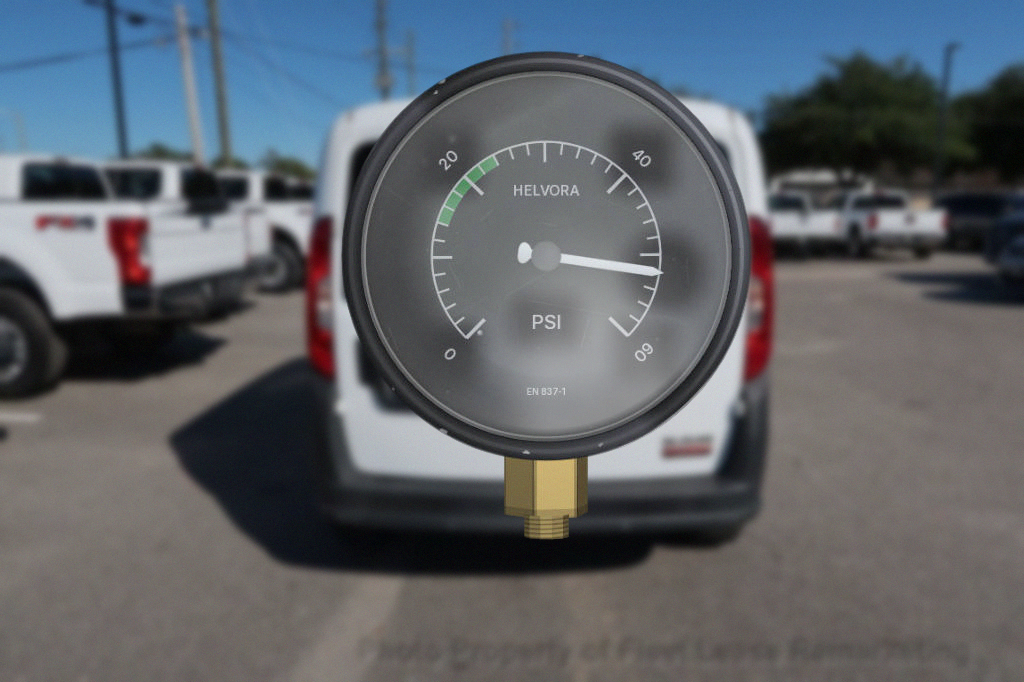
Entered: 52 psi
